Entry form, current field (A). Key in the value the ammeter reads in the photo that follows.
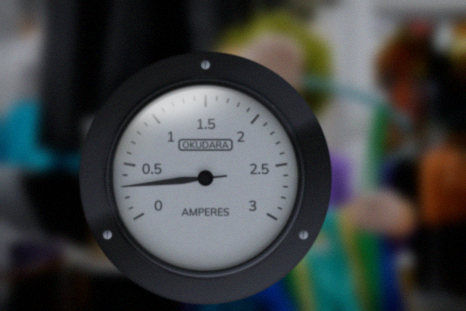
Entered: 0.3 A
